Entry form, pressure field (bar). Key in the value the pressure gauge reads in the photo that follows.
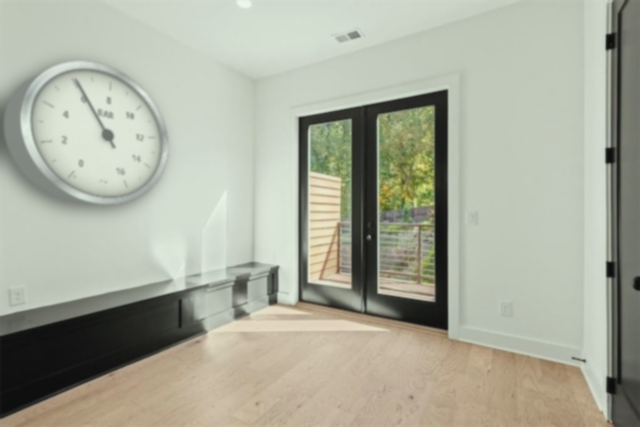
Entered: 6 bar
